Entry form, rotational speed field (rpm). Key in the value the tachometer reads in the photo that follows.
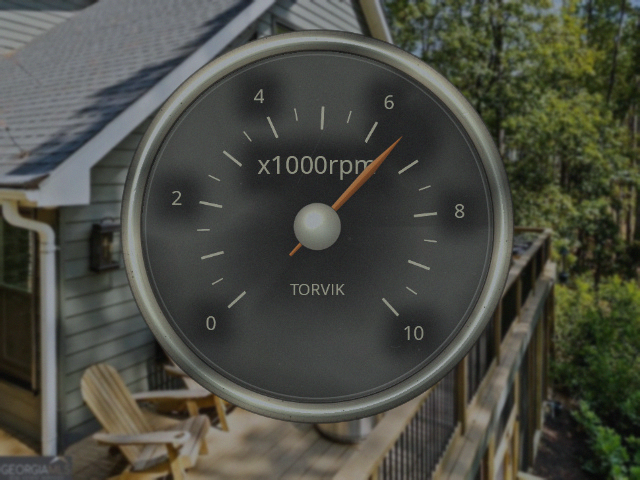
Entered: 6500 rpm
